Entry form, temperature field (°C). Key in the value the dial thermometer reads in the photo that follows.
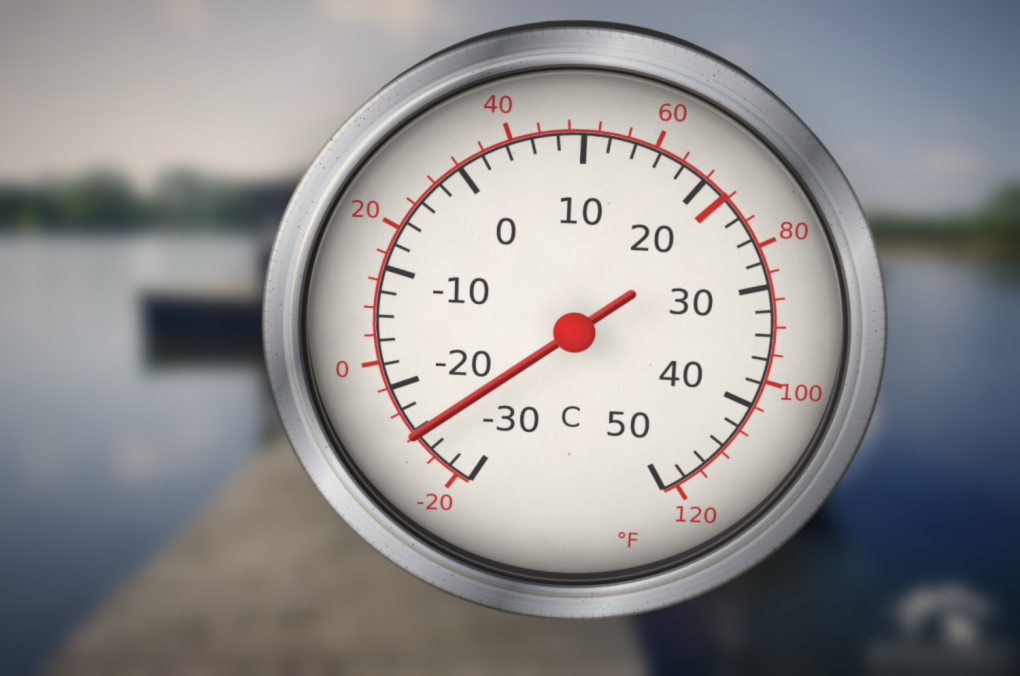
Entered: -24 °C
